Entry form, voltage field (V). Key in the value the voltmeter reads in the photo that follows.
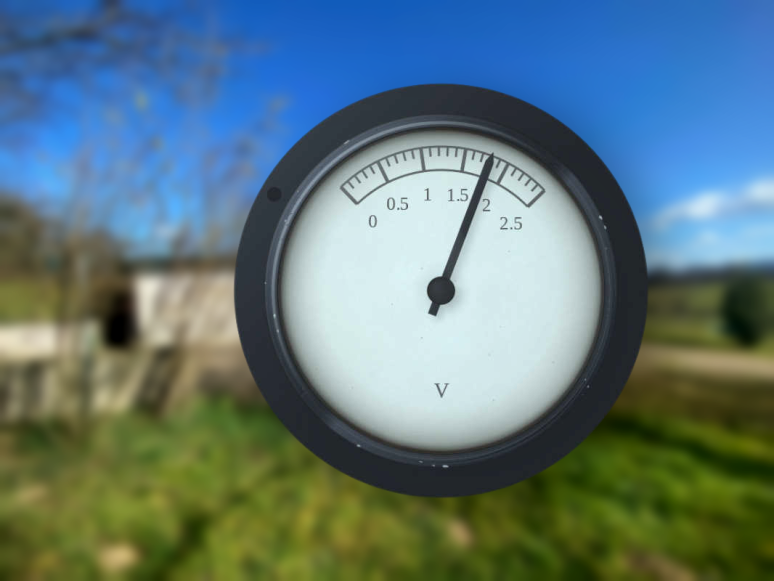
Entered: 1.8 V
